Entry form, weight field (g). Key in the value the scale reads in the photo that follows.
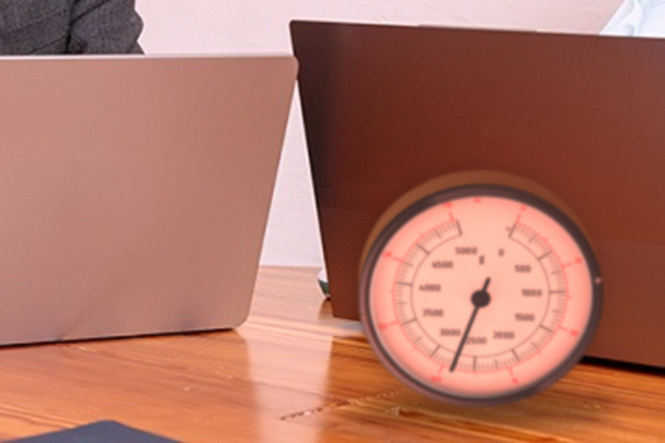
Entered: 2750 g
